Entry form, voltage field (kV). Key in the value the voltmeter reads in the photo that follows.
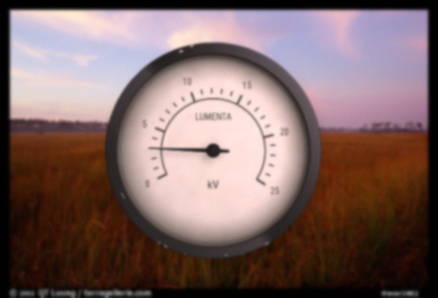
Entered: 3 kV
